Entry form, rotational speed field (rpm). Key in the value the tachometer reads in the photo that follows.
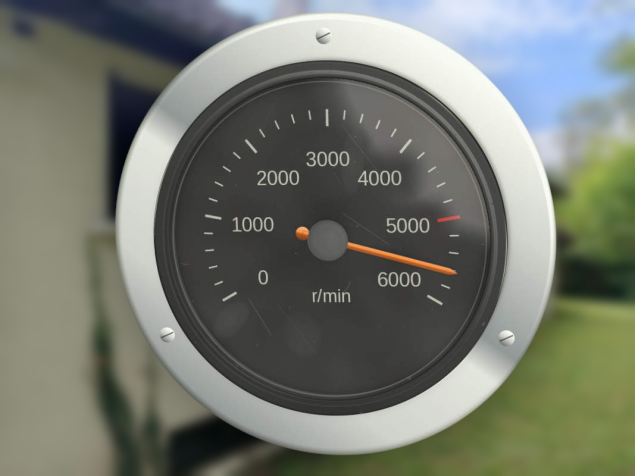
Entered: 5600 rpm
